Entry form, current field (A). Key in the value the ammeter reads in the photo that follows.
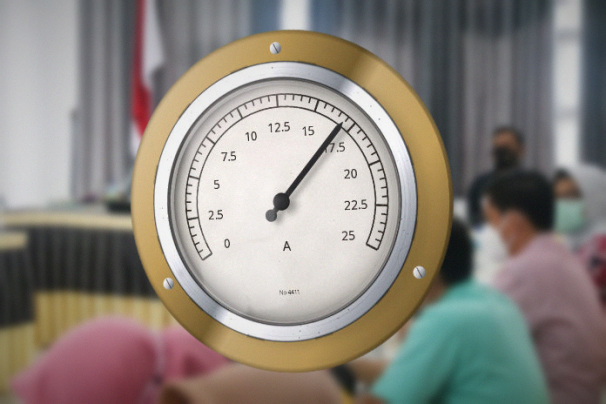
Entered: 17 A
